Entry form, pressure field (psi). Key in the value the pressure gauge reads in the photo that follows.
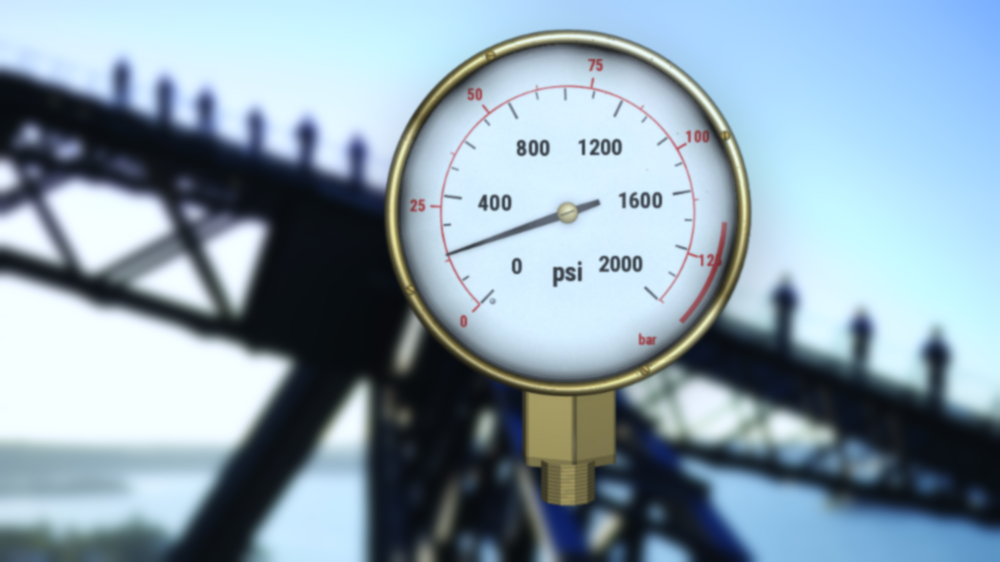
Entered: 200 psi
